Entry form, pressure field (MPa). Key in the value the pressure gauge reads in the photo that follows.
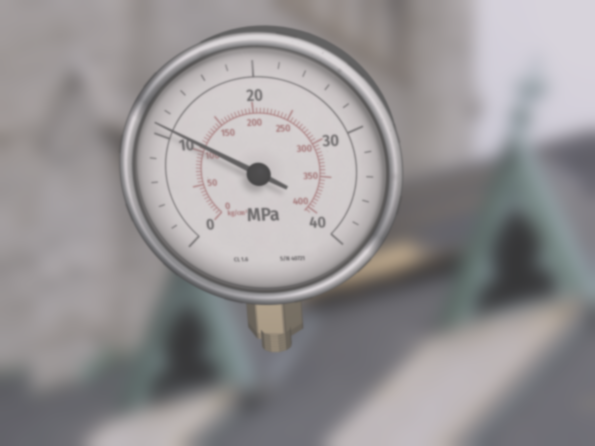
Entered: 11 MPa
